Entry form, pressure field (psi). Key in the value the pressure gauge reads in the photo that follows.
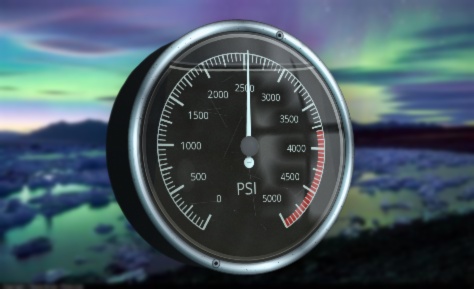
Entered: 2500 psi
